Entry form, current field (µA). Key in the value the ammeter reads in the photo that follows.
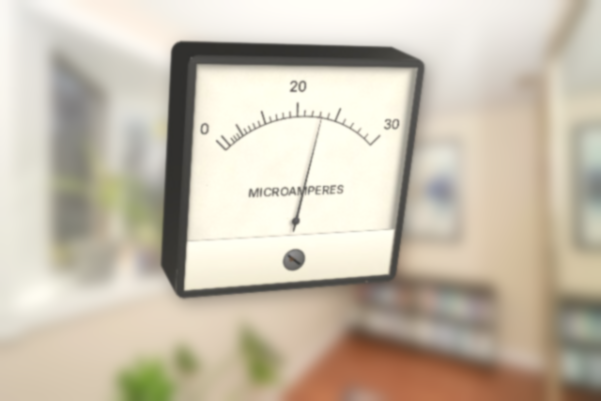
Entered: 23 µA
